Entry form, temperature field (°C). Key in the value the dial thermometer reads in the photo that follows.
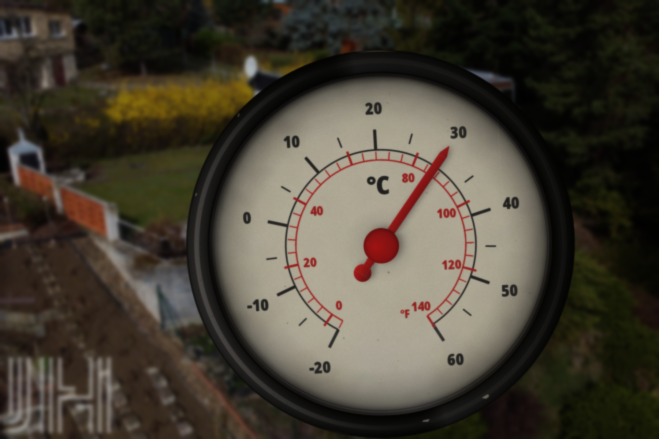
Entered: 30 °C
